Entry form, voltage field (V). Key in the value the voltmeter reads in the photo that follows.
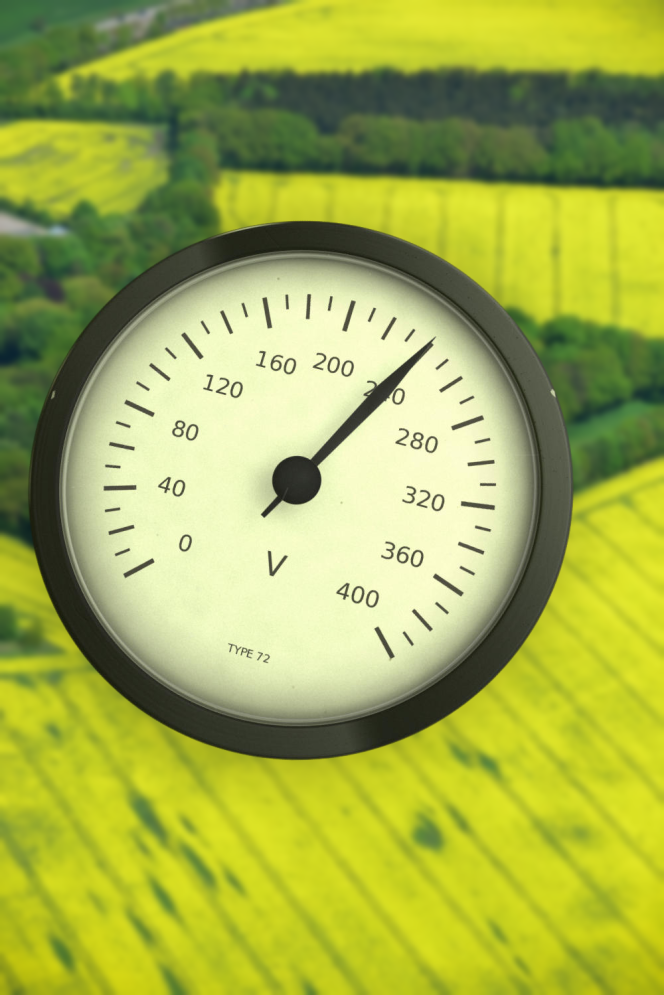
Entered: 240 V
